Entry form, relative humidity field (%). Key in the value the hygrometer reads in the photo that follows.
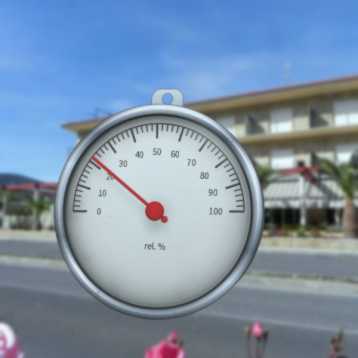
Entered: 22 %
